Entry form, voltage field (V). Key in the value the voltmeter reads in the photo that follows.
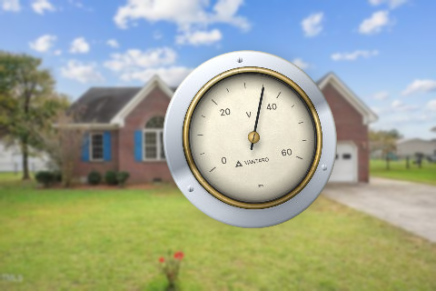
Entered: 35 V
